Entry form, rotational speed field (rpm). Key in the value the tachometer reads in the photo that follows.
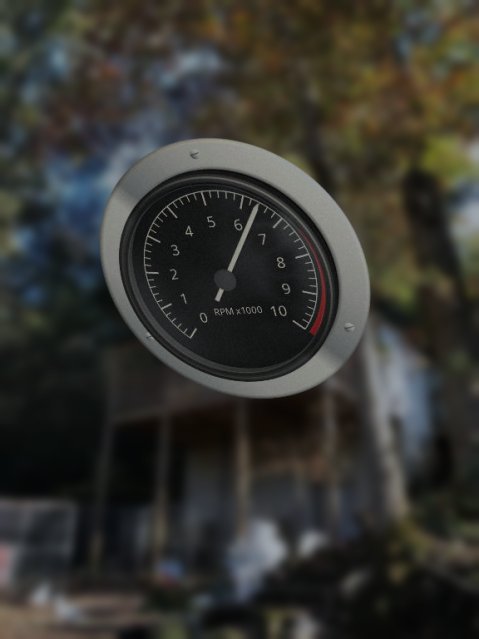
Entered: 6400 rpm
